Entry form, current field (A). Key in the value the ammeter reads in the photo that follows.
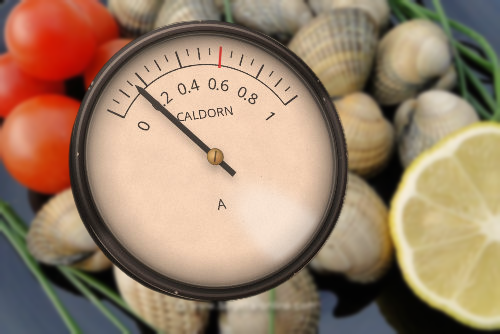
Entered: 0.15 A
